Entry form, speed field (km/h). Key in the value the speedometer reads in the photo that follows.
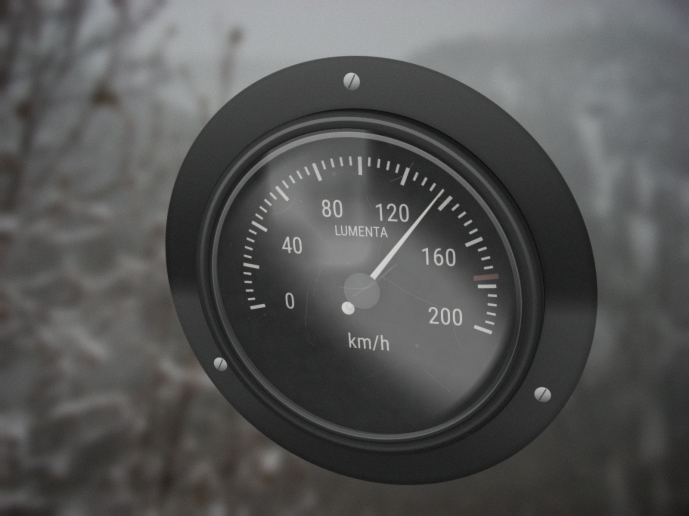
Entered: 136 km/h
